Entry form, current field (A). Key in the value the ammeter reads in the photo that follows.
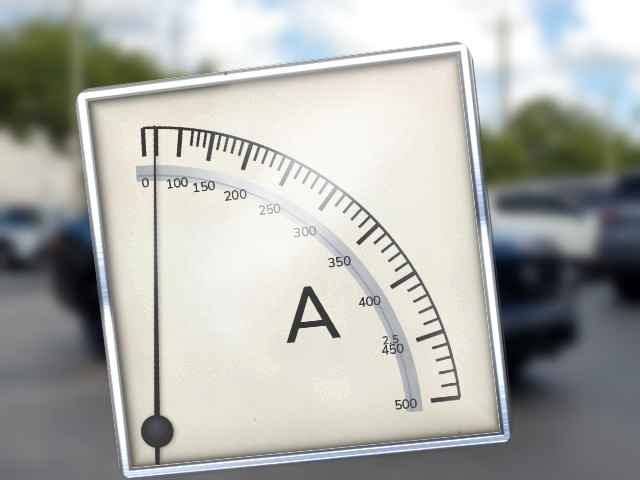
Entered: 50 A
